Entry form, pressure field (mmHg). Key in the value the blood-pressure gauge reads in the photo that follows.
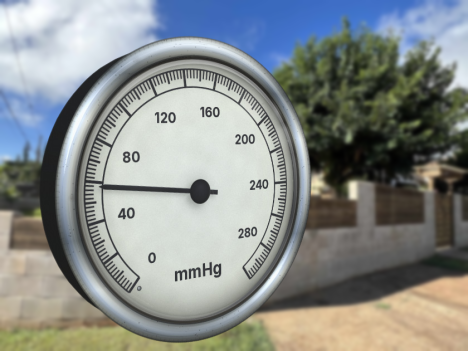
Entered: 58 mmHg
